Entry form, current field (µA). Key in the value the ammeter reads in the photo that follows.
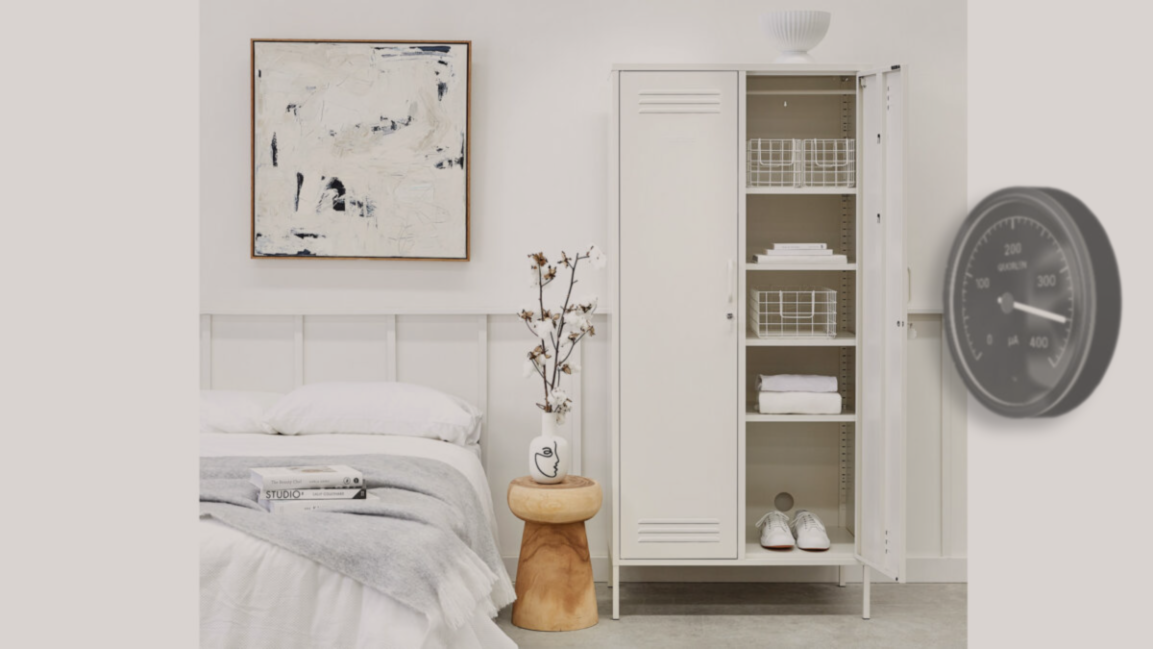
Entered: 350 µA
